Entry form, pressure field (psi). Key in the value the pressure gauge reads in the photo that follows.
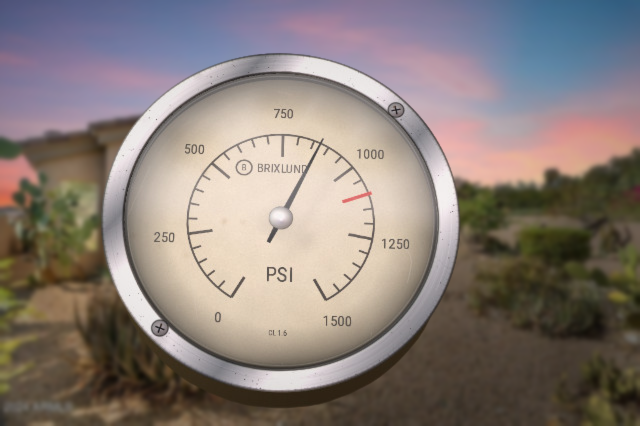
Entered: 875 psi
